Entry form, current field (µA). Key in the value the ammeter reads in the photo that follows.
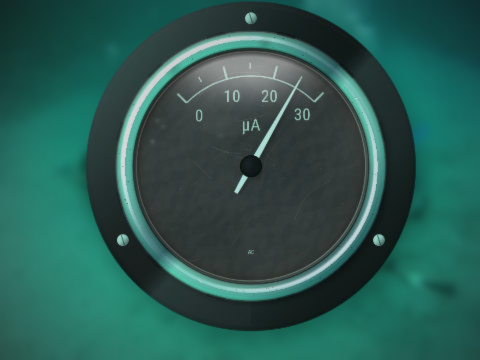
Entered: 25 µA
